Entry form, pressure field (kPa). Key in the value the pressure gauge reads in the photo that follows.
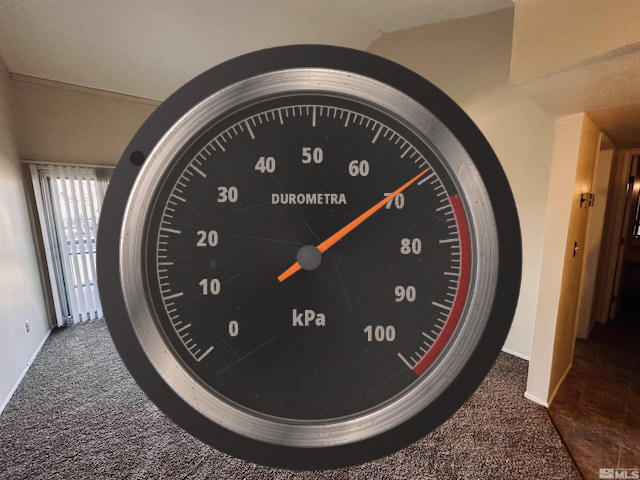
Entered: 69 kPa
